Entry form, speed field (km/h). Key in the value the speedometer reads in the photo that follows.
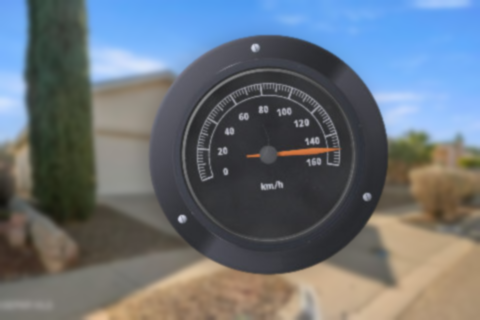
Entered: 150 km/h
